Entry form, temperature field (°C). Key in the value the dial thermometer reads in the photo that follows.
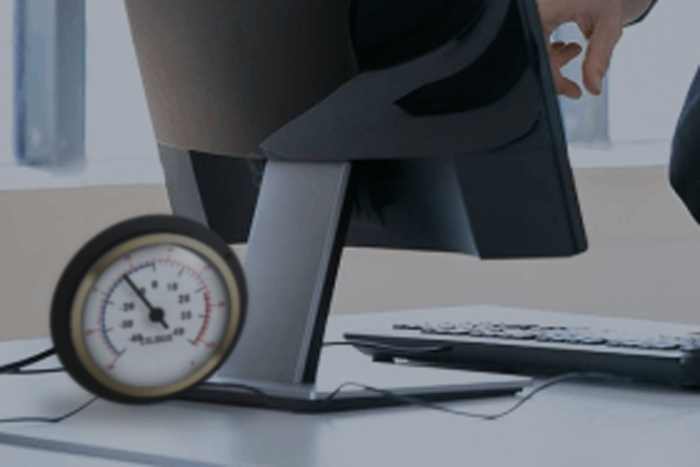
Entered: -10 °C
